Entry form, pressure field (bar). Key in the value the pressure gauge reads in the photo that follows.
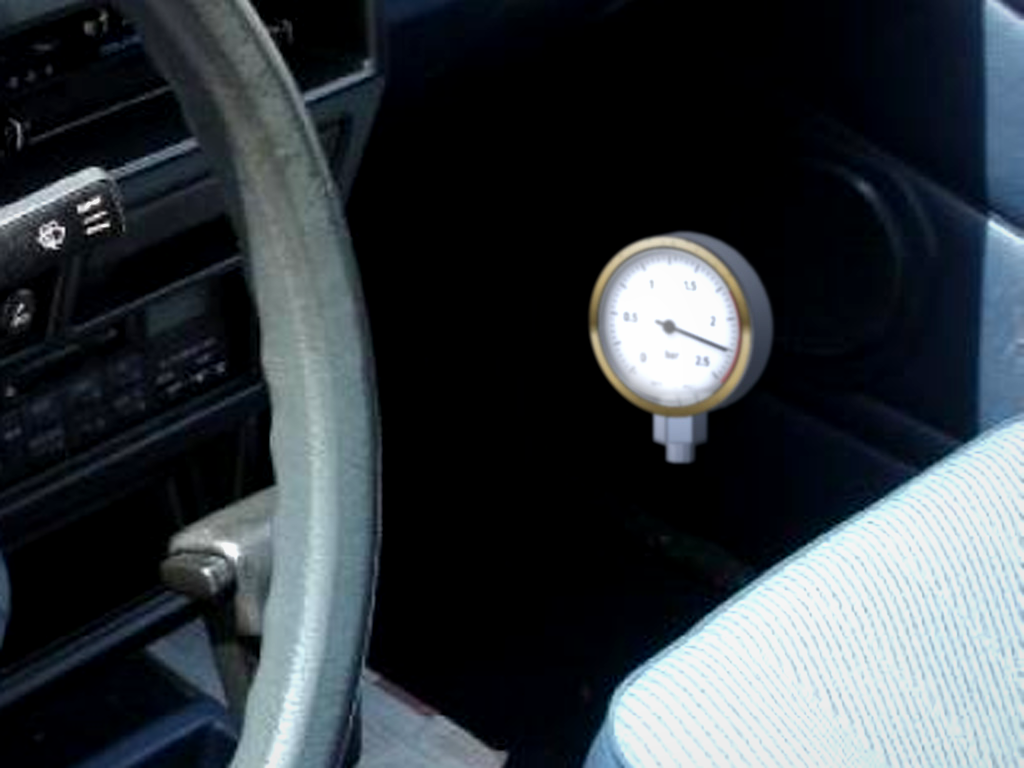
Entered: 2.25 bar
